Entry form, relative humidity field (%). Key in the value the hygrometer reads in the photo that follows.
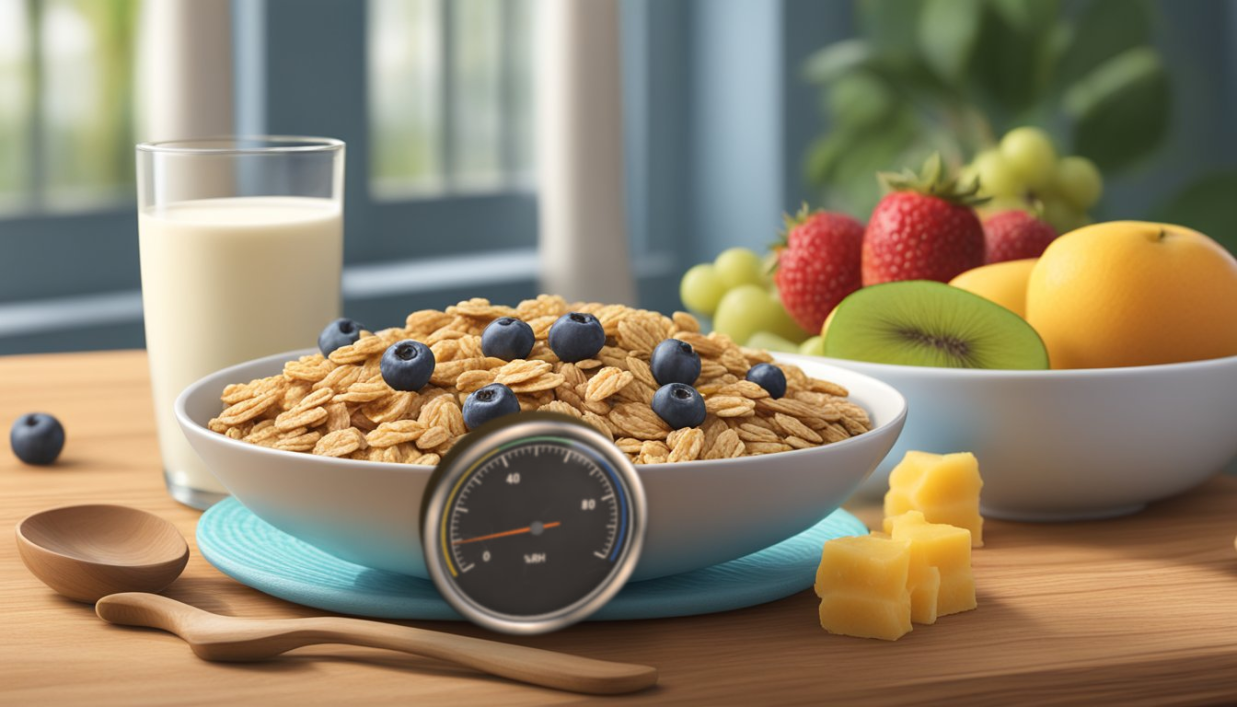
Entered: 10 %
